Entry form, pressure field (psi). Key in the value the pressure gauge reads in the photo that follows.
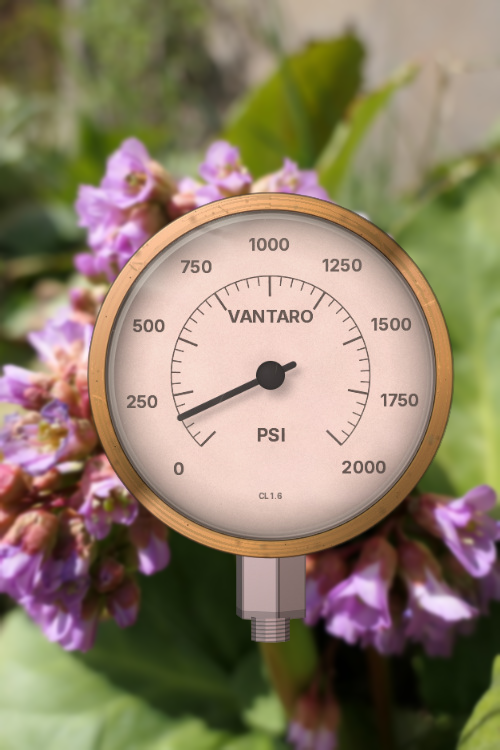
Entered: 150 psi
